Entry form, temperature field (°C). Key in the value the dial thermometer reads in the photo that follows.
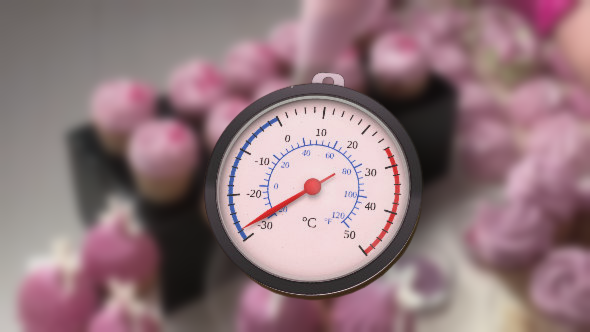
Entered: -28 °C
